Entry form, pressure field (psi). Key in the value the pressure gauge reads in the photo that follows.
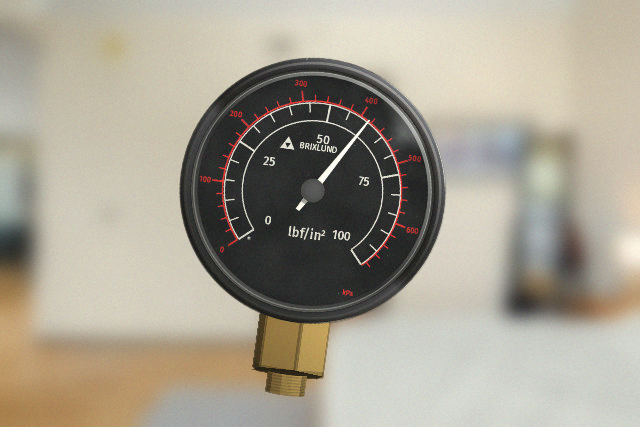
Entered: 60 psi
